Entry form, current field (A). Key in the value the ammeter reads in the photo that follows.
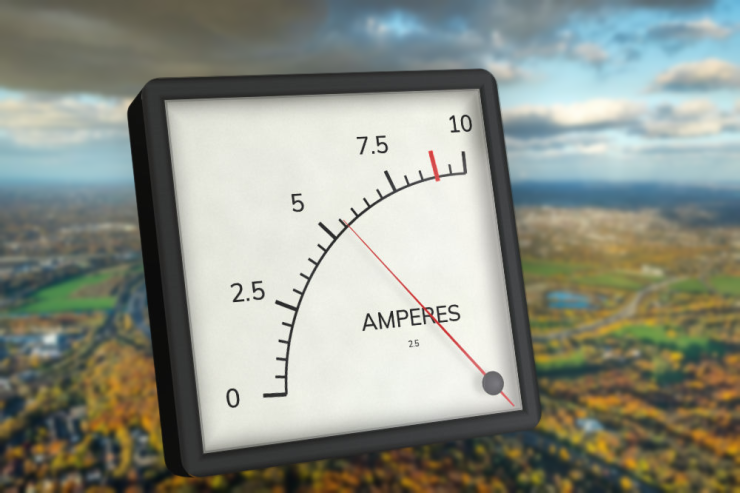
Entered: 5.5 A
